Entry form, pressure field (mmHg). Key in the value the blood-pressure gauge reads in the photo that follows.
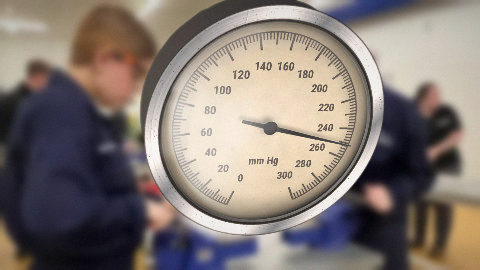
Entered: 250 mmHg
